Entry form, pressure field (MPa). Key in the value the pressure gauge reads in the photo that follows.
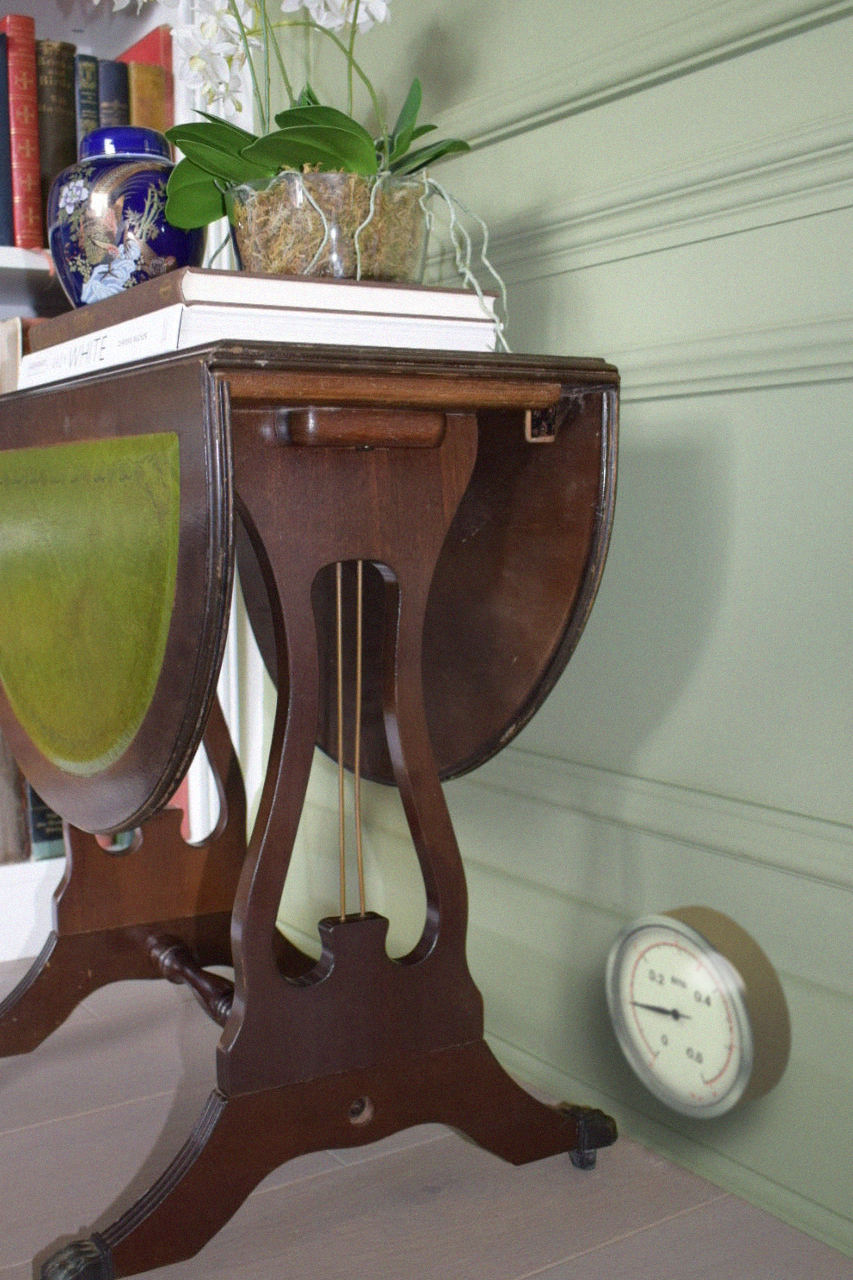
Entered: 0.1 MPa
